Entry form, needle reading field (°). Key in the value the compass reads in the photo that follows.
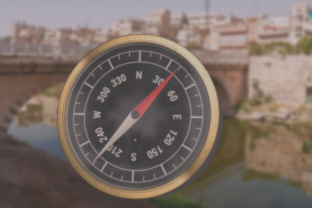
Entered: 40 °
